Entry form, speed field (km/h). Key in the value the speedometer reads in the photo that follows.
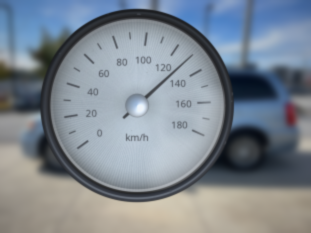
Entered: 130 km/h
